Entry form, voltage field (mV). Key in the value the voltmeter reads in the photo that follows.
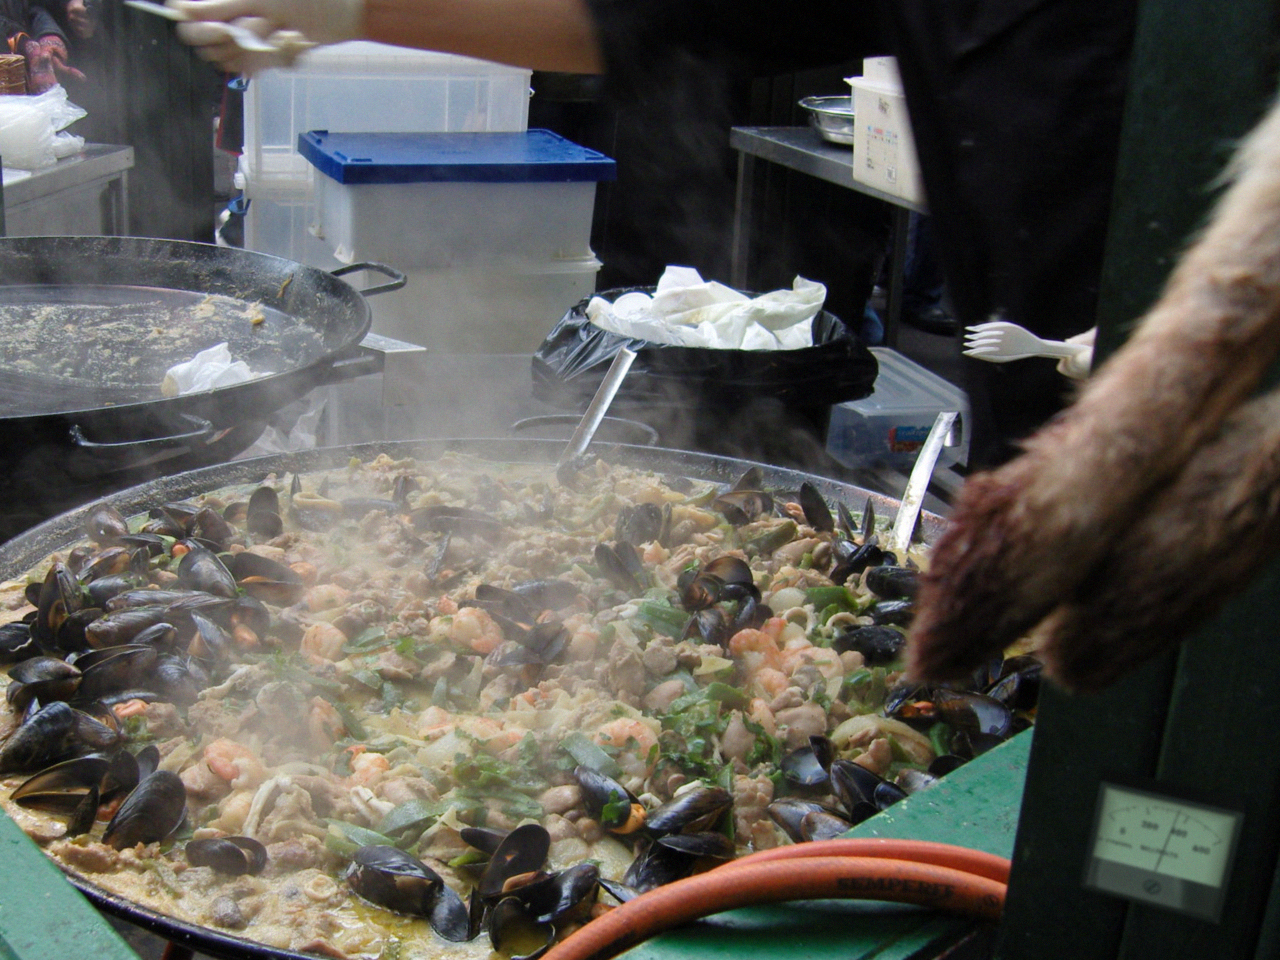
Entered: 350 mV
